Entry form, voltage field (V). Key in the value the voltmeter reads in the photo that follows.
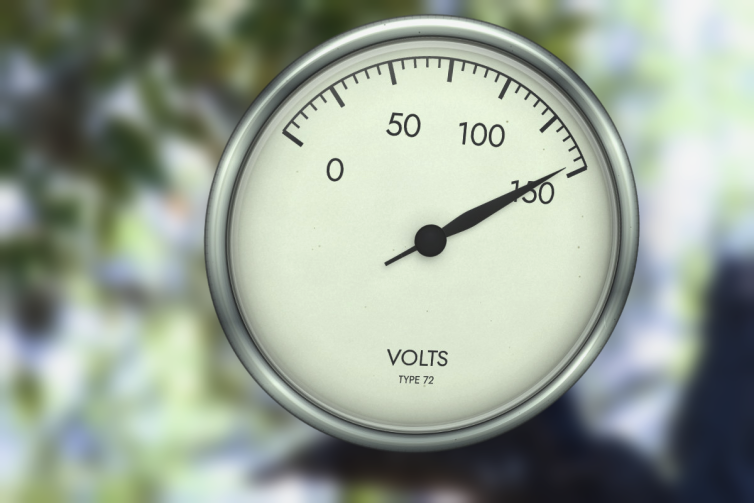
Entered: 145 V
